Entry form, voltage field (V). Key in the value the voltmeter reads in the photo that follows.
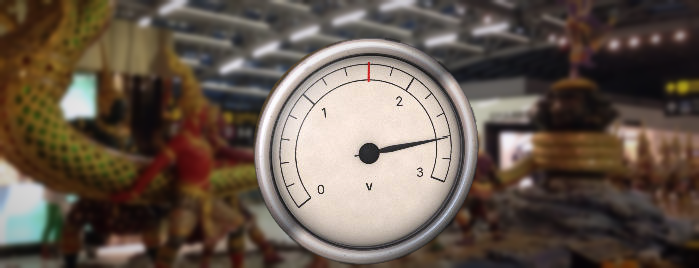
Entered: 2.6 V
